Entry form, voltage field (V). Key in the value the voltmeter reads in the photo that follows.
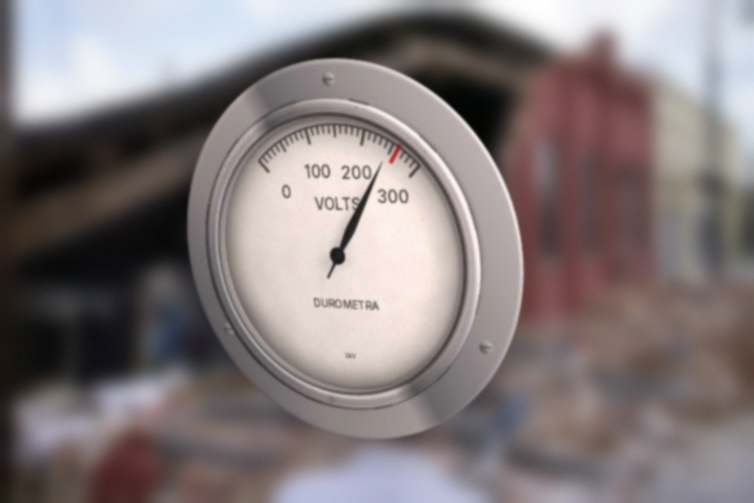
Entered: 250 V
